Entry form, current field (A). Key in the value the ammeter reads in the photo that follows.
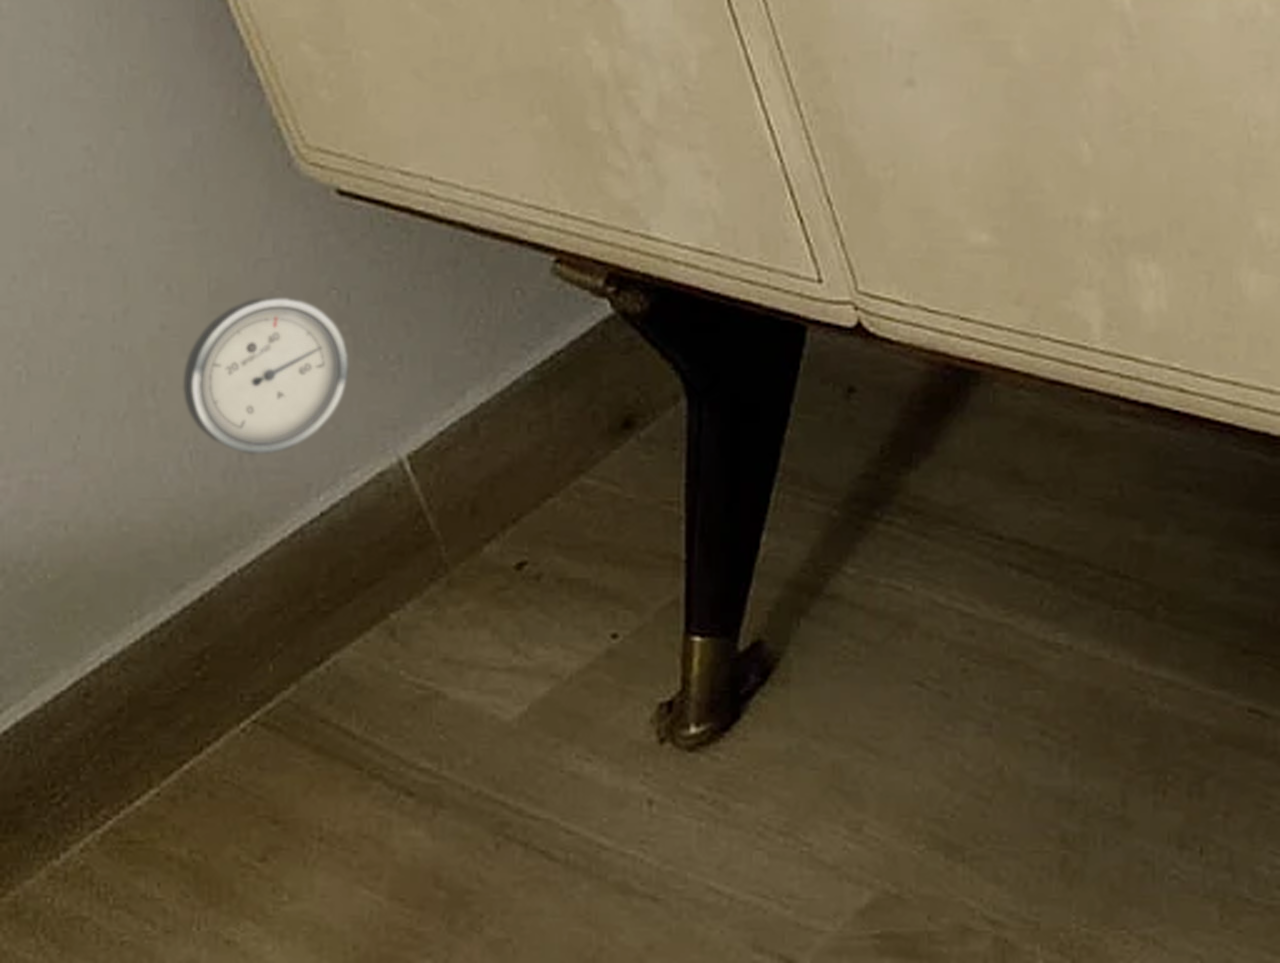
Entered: 55 A
